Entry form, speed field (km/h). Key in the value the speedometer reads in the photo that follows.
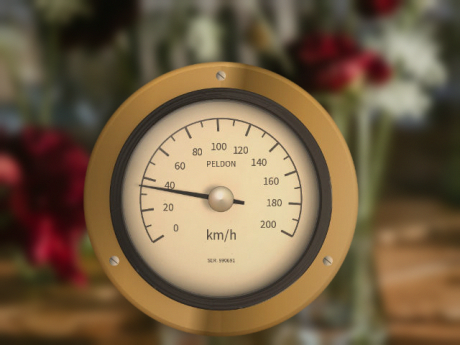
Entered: 35 km/h
